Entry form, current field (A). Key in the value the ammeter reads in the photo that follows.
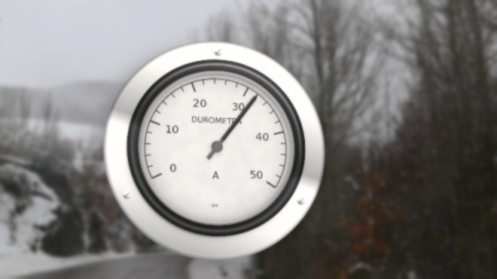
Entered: 32 A
